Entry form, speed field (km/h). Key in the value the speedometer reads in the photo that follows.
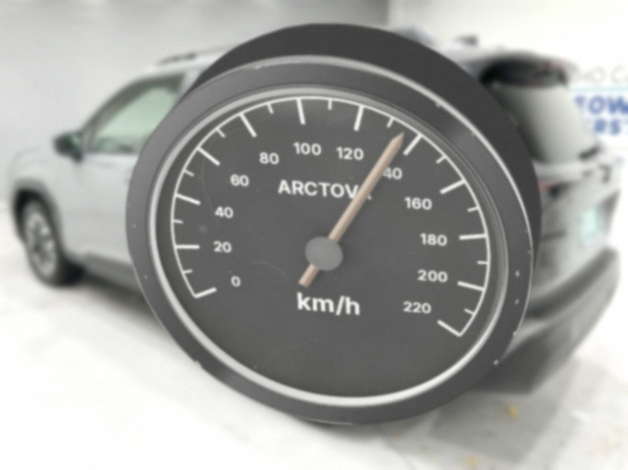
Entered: 135 km/h
